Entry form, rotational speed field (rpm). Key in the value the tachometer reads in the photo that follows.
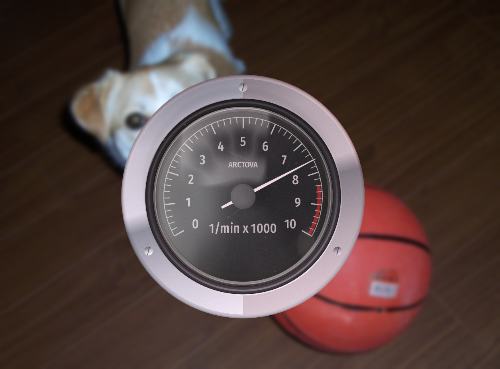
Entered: 7600 rpm
